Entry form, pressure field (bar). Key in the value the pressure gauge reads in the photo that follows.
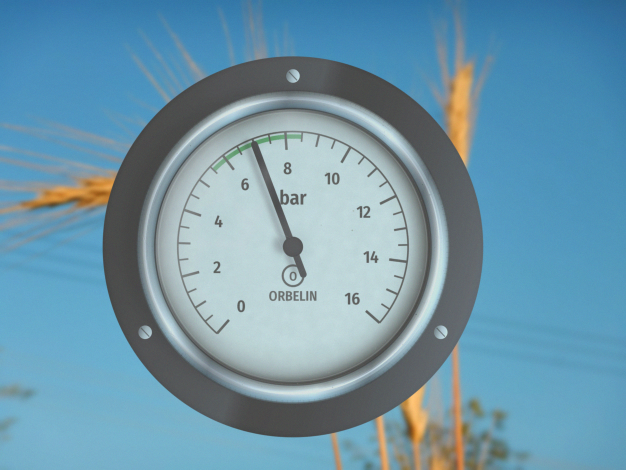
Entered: 7 bar
